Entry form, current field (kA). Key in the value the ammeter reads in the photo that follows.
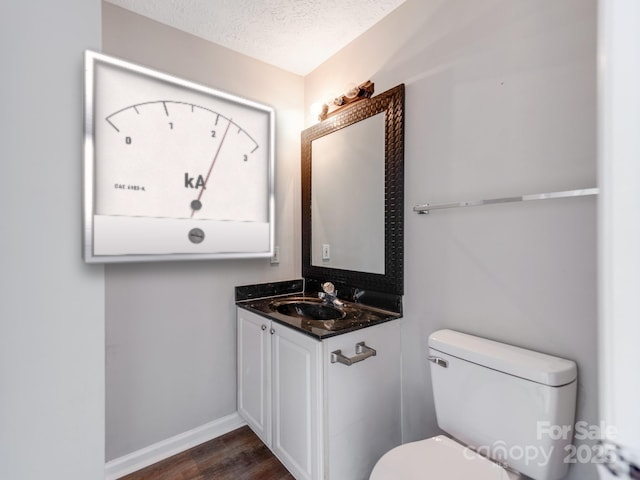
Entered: 2.25 kA
